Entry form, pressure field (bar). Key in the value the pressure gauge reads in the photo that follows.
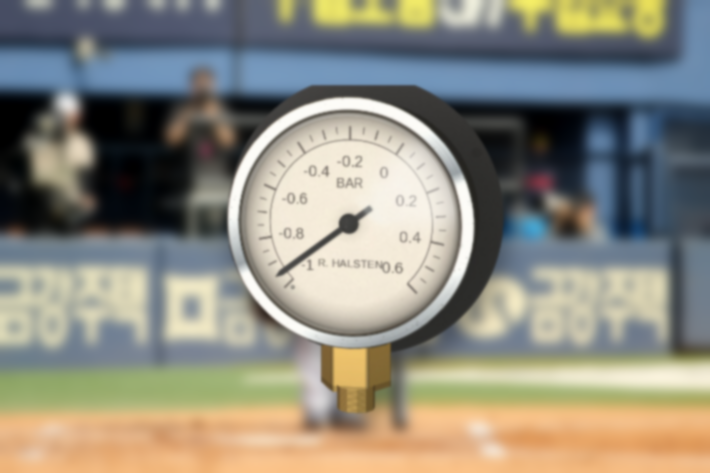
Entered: -0.95 bar
